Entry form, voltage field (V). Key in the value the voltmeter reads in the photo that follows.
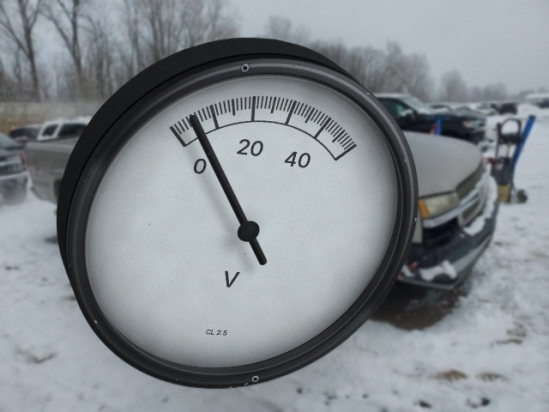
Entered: 5 V
